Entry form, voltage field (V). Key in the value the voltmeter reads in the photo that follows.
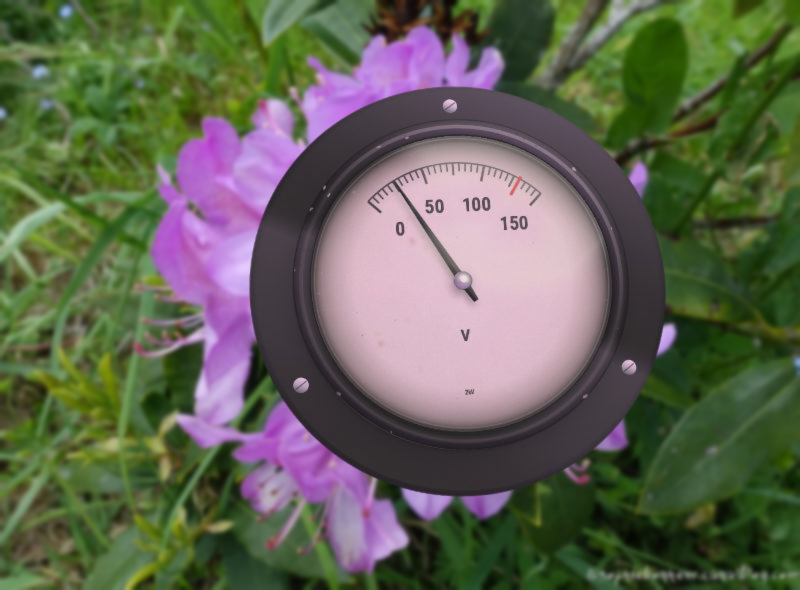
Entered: 25 V
